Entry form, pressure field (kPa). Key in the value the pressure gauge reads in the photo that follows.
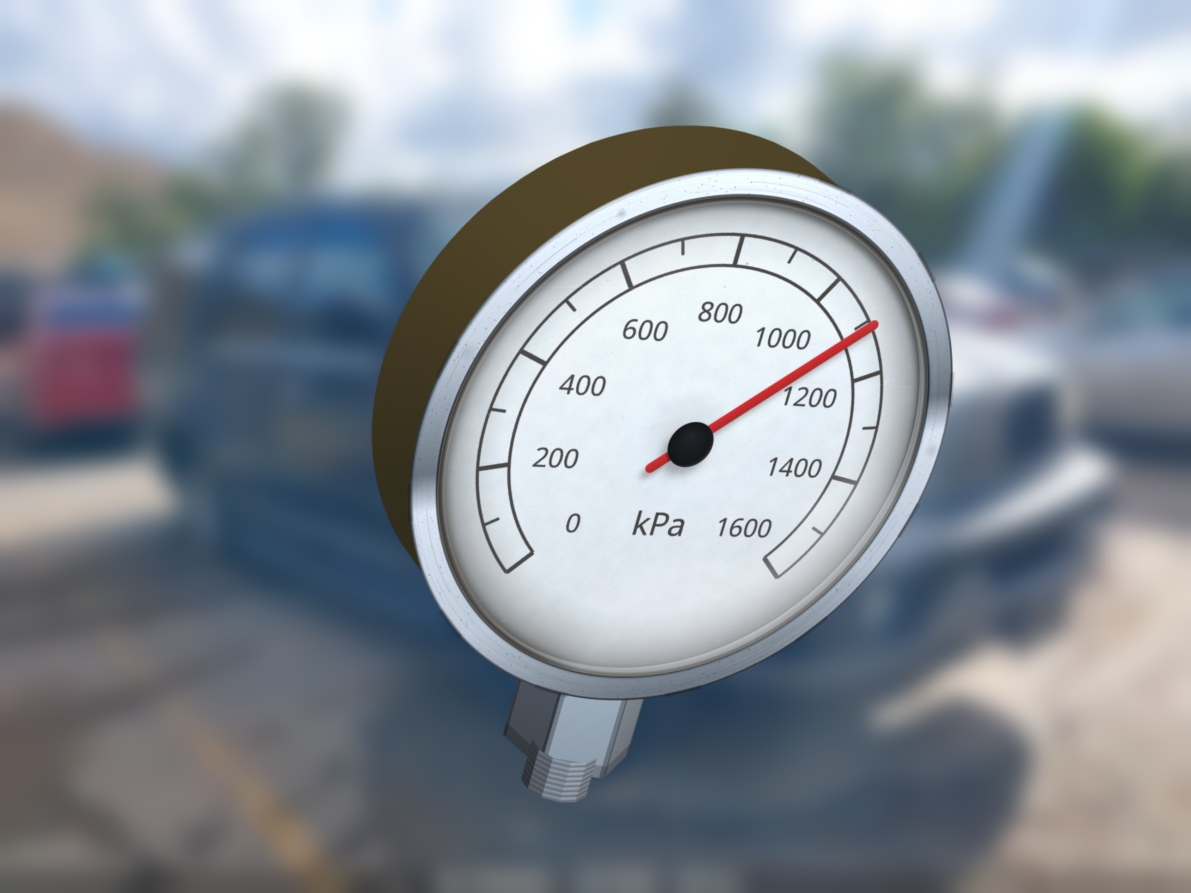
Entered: 1100 kPa
